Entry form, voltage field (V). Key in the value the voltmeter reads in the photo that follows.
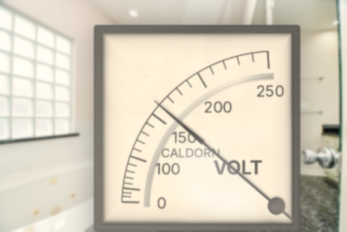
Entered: 160 V
